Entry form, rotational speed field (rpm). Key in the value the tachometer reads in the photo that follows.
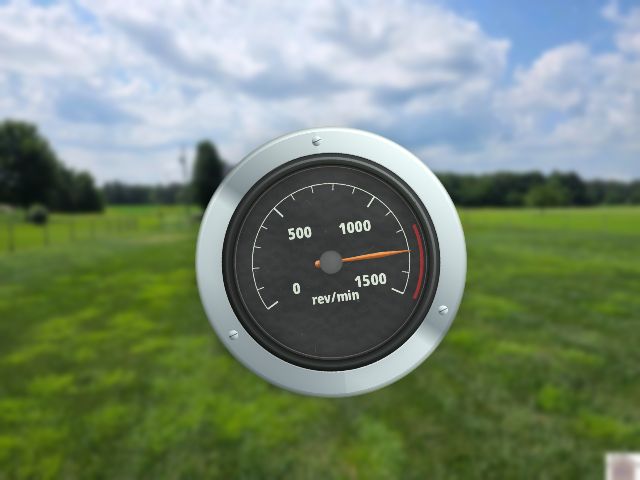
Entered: 1300 rpm
